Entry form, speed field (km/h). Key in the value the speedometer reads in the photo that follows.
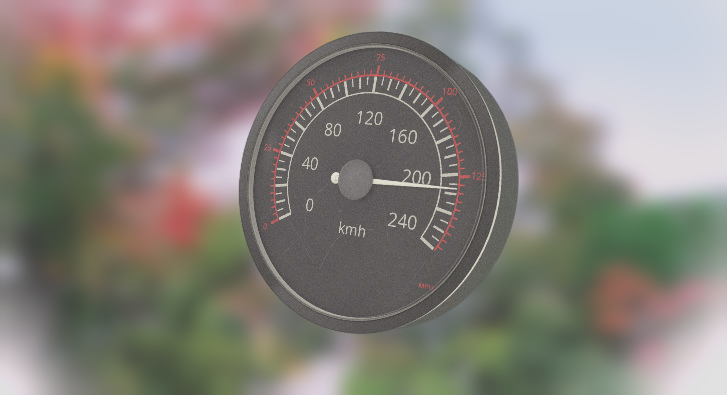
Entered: 207.5 km/h
